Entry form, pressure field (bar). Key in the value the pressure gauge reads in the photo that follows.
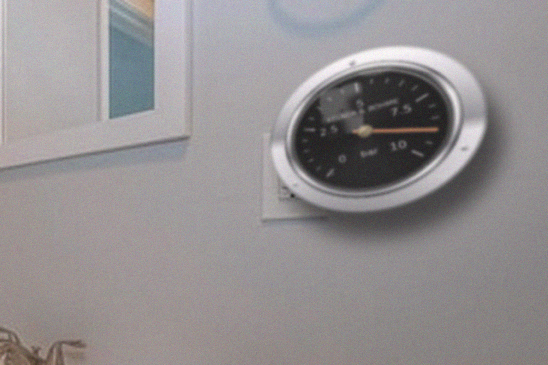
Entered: 9 bar
